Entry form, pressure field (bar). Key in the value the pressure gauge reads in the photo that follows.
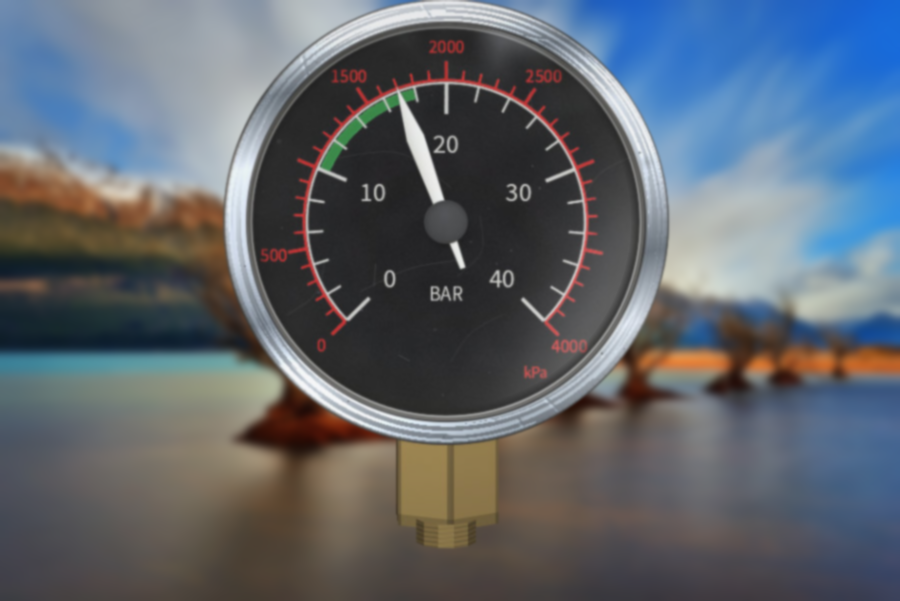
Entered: 17 bar
